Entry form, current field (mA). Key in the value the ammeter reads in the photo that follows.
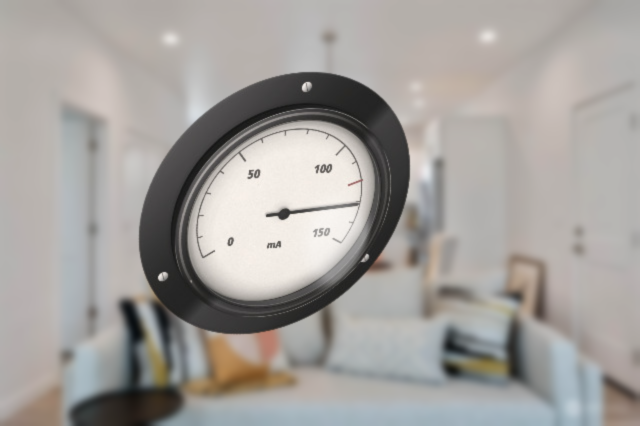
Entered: 130 mA
